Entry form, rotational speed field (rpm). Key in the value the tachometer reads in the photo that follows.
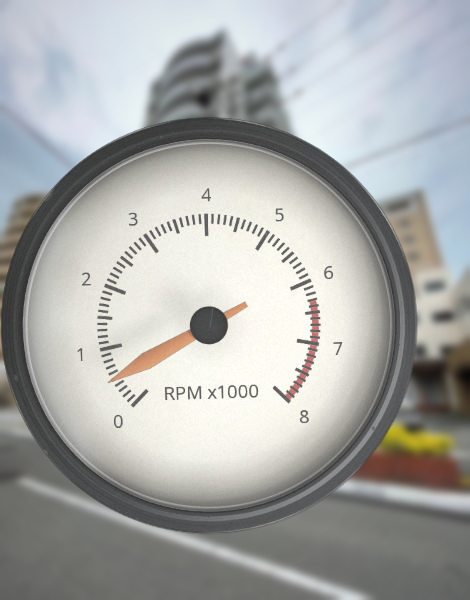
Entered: 500 rpm
